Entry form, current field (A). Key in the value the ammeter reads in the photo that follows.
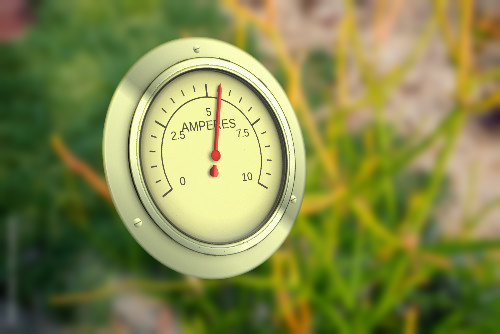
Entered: 5.5 A
